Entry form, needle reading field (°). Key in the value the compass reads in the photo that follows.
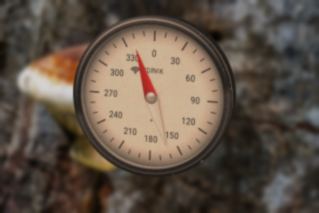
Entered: 340 °
